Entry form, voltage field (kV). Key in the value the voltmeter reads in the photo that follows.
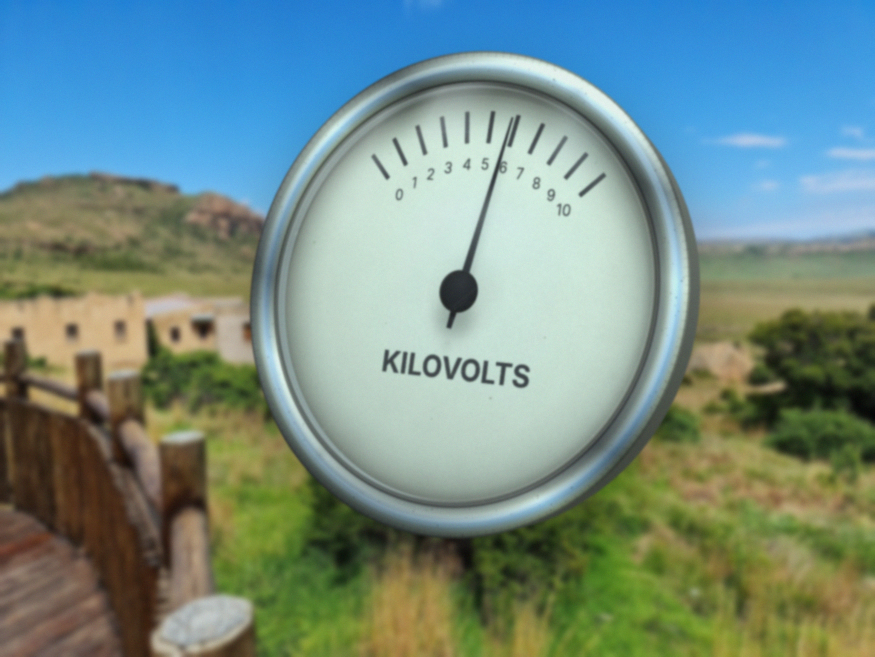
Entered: 6 kV
